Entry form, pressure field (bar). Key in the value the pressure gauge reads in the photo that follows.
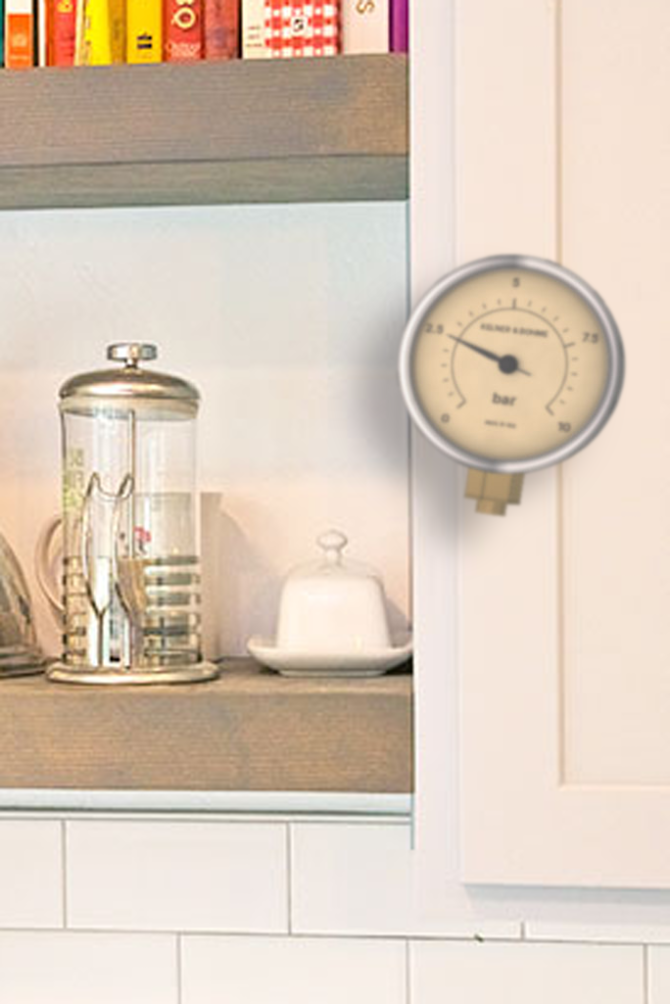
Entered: 2.5 bar
